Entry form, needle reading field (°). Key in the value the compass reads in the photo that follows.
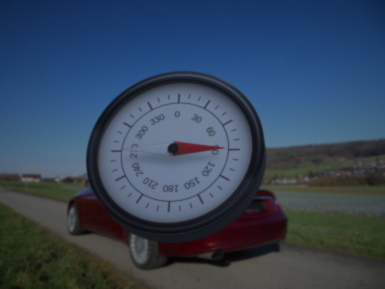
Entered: 90 °
